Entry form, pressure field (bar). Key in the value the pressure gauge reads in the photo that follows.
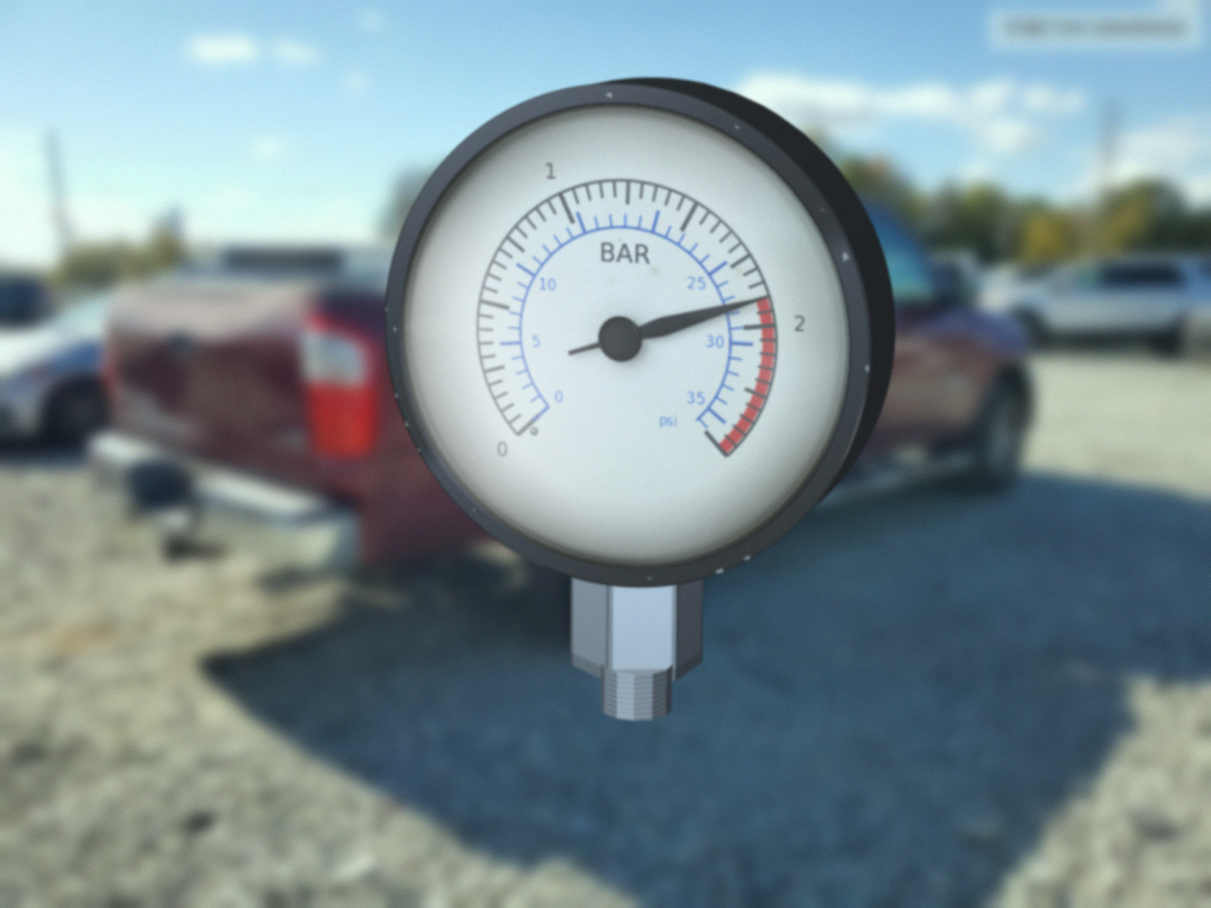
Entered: 1.9 bar
